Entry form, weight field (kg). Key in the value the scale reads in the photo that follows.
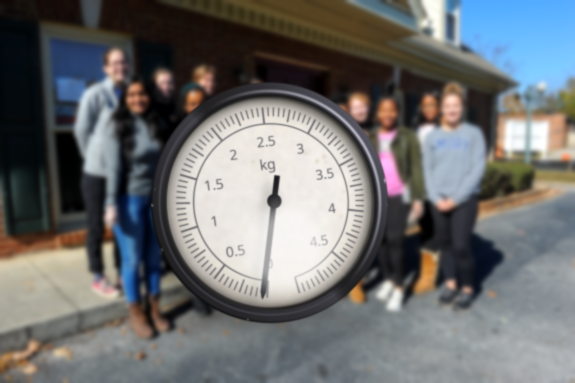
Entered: 0.05 kg
